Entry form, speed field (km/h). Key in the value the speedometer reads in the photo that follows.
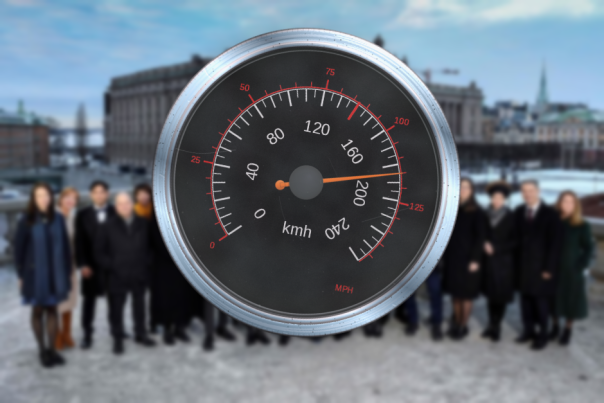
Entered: 185 km/h
